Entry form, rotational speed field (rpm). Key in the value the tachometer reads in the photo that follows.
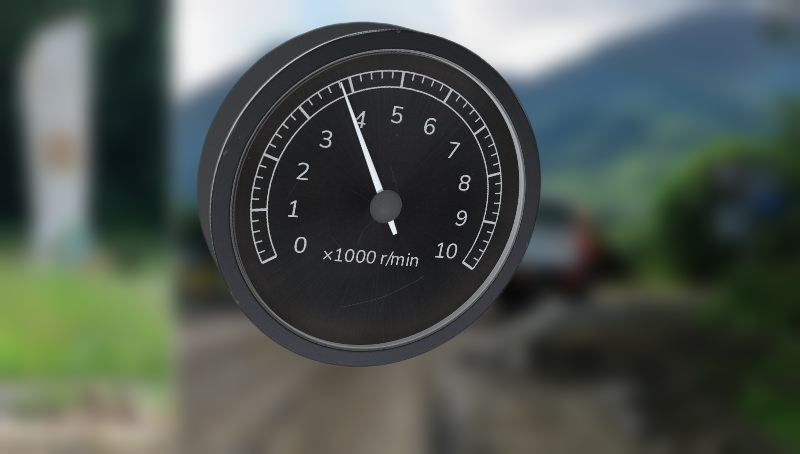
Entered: 3800 rpm
